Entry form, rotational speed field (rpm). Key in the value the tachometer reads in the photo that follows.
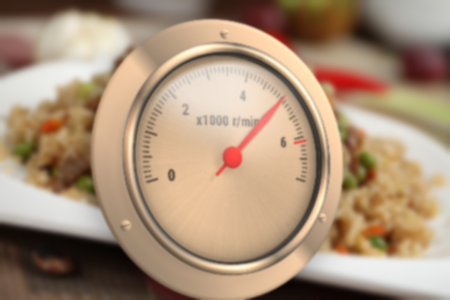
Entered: 5000 rpm
